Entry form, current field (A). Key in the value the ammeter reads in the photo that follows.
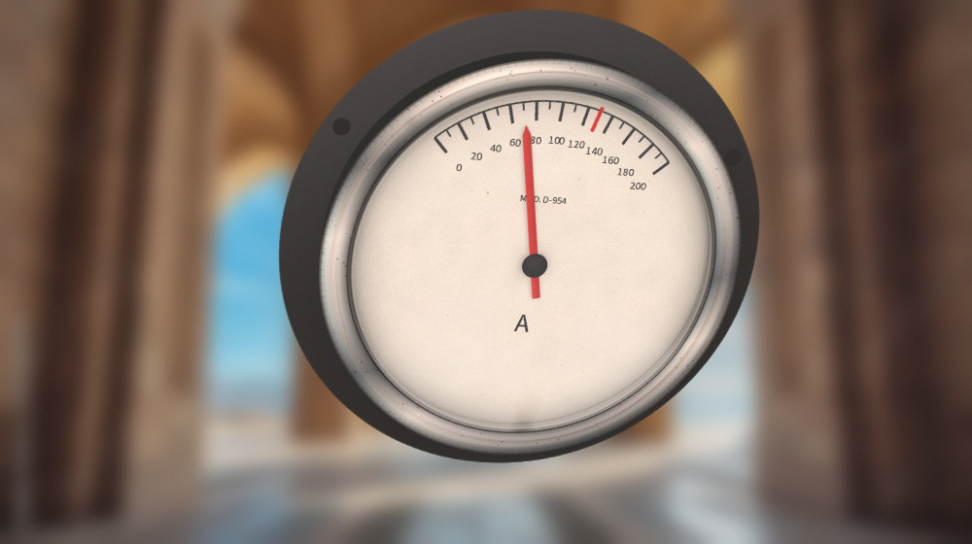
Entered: 70 A
